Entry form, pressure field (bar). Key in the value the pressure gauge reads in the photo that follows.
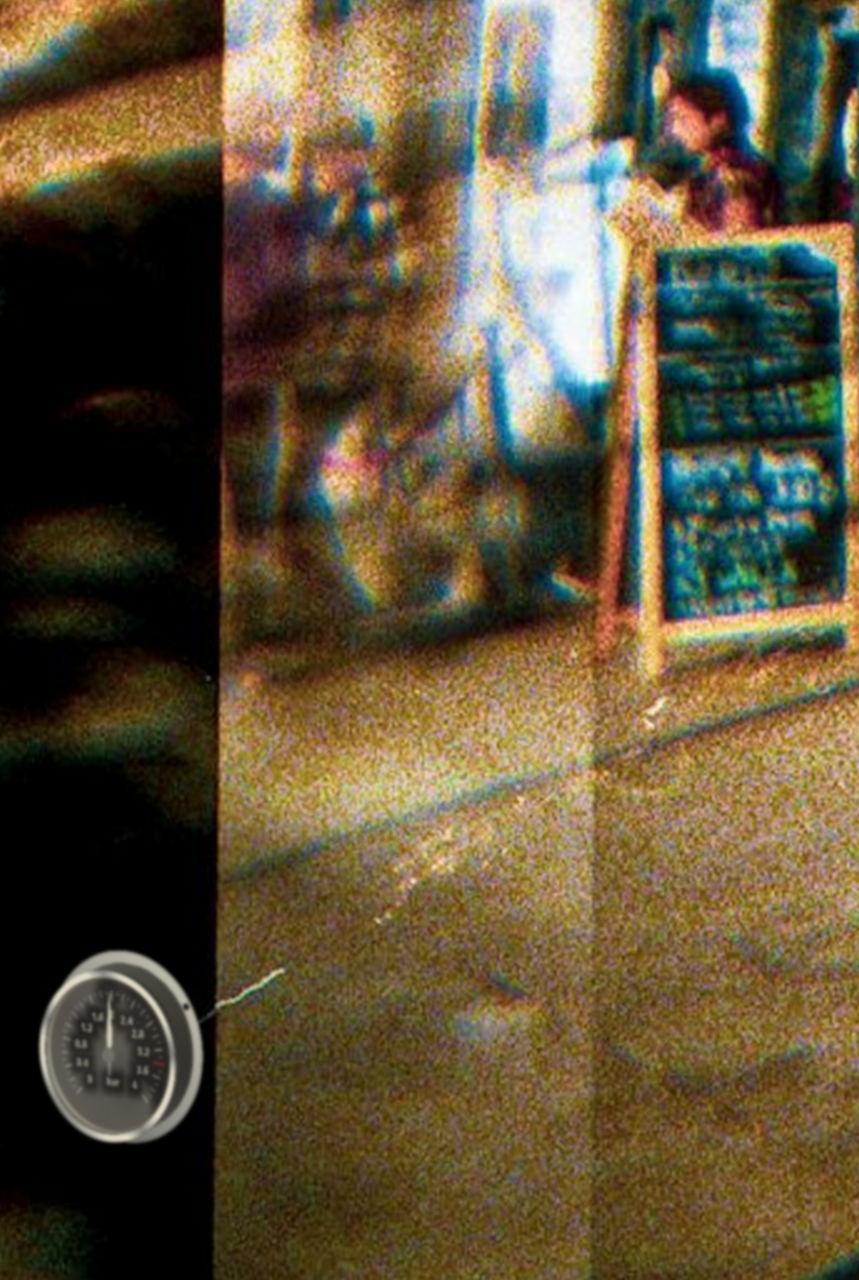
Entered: 2 bar
